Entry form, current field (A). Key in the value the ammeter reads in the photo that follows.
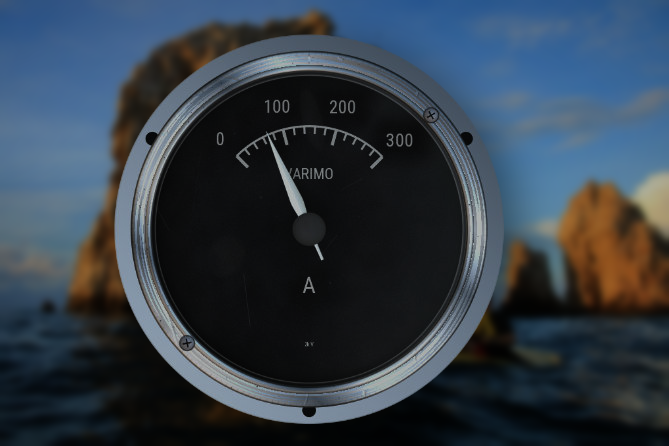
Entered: 70 A
